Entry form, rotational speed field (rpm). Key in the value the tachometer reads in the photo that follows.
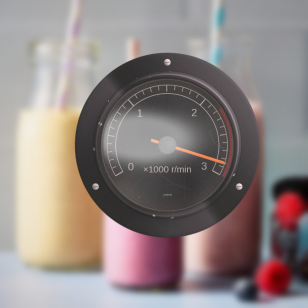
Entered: 2850 rpm
